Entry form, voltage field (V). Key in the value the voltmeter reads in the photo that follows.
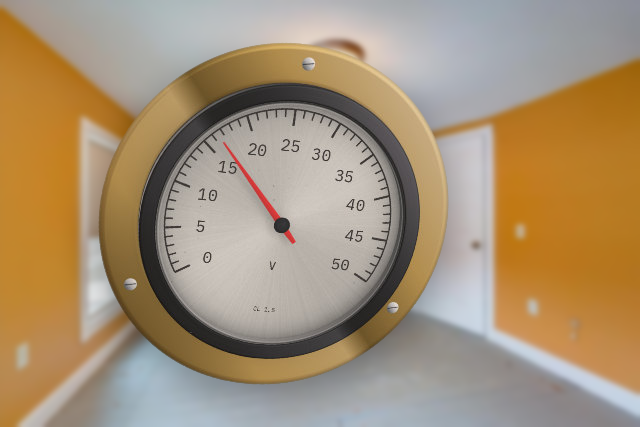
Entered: 16.5 V
